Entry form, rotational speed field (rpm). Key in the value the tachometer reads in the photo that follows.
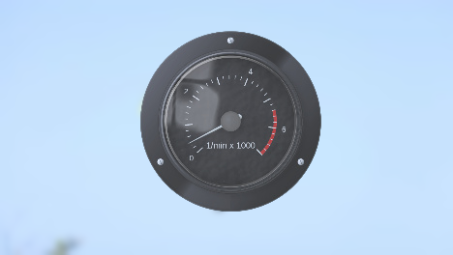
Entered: 400 rpm
